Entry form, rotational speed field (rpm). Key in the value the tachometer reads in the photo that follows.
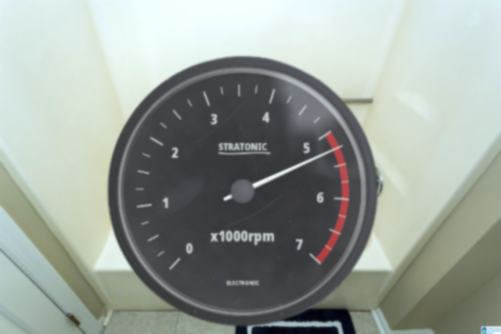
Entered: 5250 rpm
